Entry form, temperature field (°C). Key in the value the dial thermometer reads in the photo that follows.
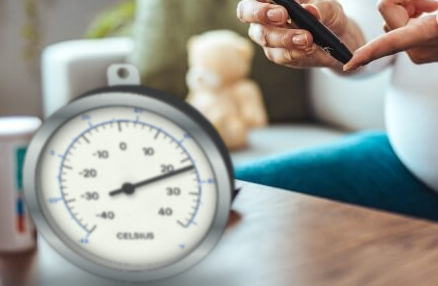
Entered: 22 °C
